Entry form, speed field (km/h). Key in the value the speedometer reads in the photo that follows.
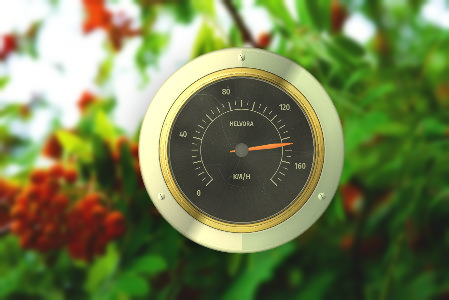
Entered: 145 km/h
